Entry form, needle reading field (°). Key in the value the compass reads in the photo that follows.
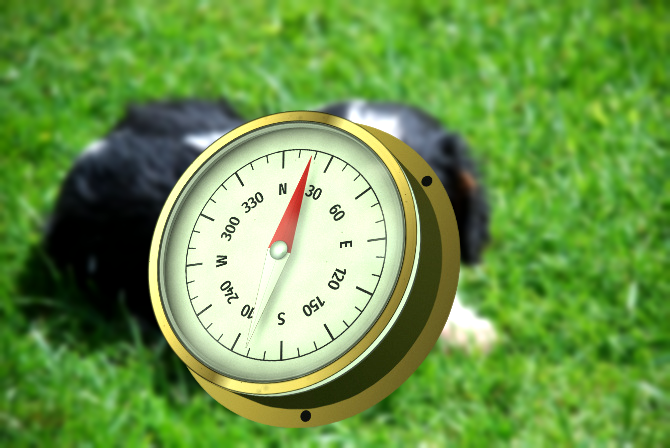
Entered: 20 °
